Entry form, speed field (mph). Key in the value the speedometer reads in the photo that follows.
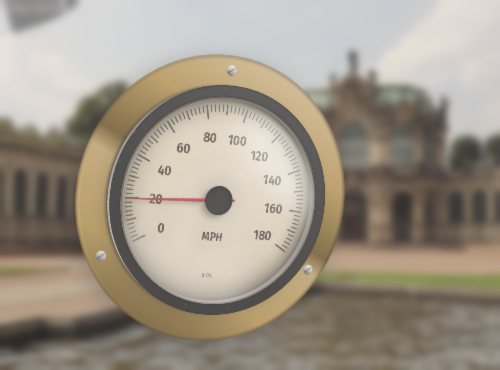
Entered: 20 mph
